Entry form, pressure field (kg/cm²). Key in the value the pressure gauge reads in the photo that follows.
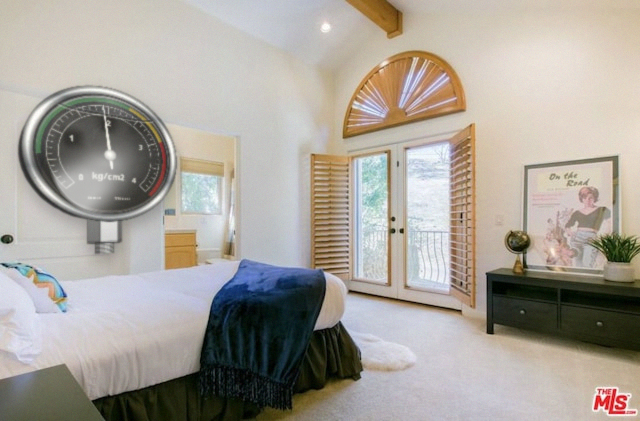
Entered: 1.9 kg/cm²
